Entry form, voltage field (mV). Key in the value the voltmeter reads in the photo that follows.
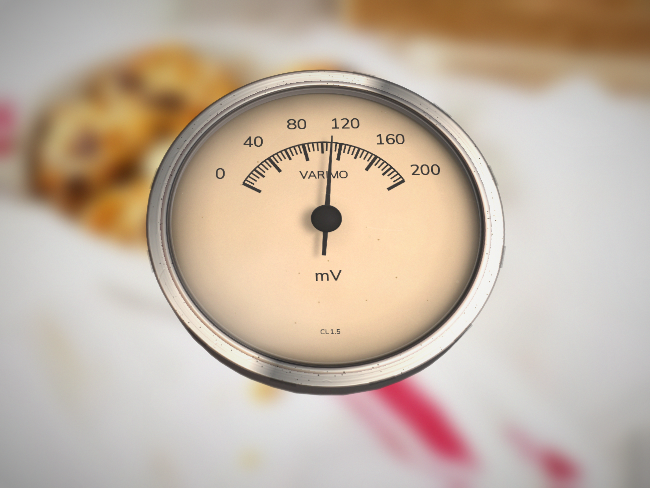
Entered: 110 mV
